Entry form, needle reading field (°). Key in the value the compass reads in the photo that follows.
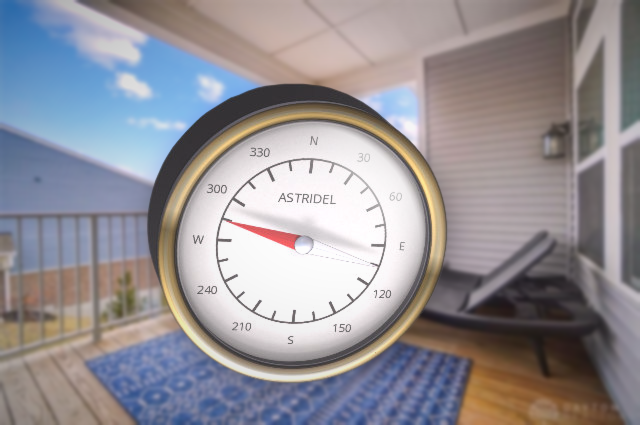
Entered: 285 °
